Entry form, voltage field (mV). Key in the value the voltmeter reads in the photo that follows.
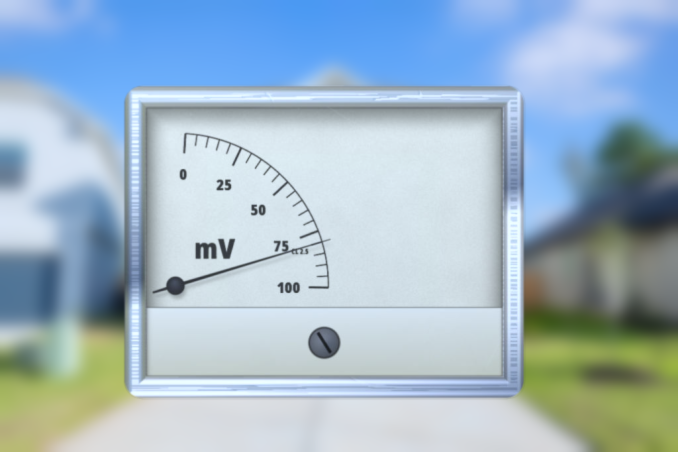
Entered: 80 mV
